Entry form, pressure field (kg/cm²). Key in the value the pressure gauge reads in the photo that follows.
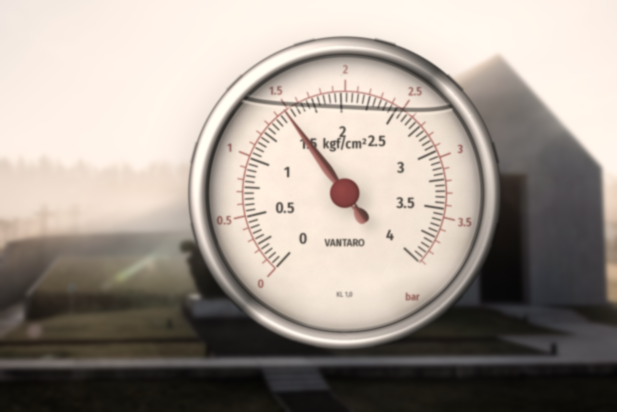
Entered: 1.5 kg/cm²
